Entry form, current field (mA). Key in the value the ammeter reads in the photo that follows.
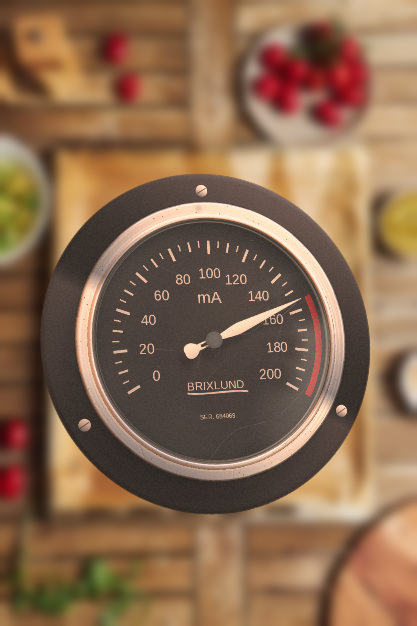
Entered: 155 mA
